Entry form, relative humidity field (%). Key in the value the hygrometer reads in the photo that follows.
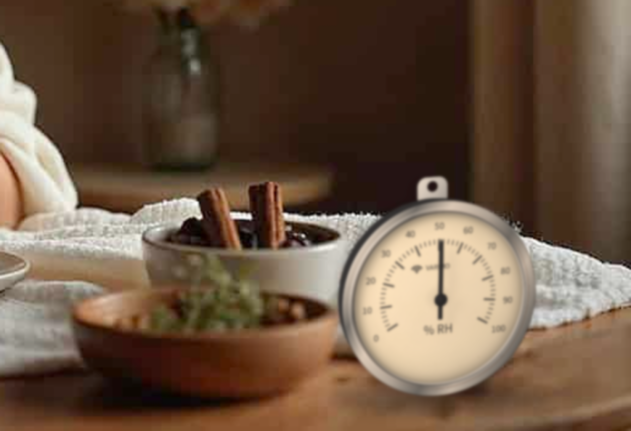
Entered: 50 %
